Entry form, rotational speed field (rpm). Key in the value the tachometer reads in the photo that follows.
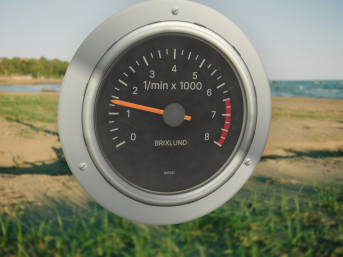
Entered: 1375 rpm
